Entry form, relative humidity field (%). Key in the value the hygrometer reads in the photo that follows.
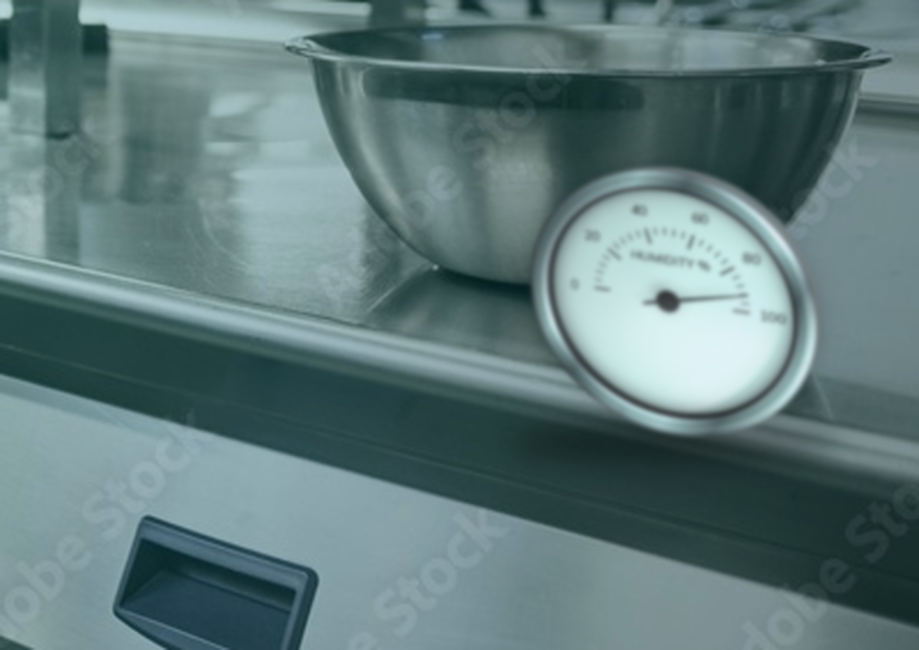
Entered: 92 %
